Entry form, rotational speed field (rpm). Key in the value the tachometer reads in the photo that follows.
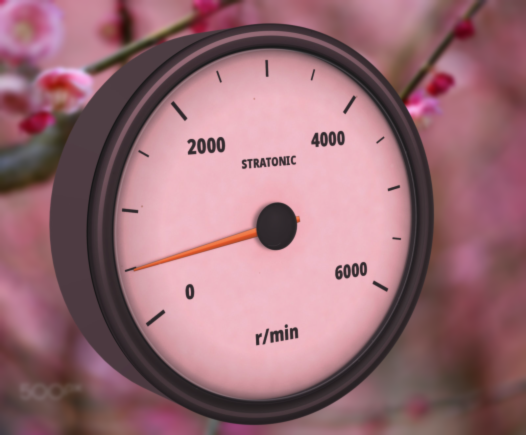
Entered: 500 rpm
